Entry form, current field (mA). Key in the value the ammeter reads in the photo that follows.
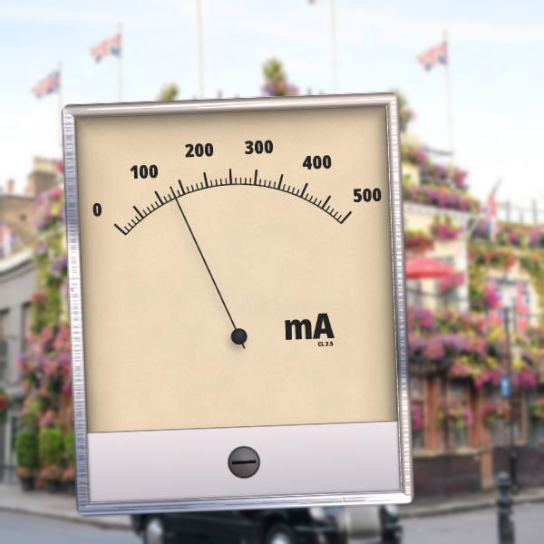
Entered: 130 mA
